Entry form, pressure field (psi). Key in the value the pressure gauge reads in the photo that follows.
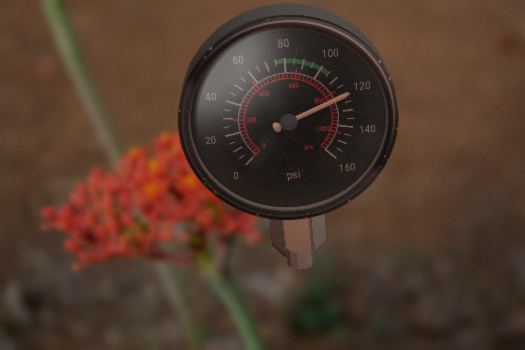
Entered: 120 psi
